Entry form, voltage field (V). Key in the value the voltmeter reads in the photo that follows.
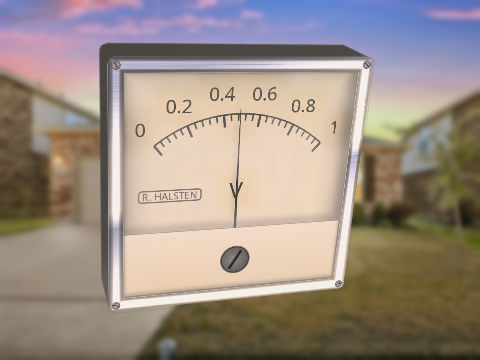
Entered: 0.48 V
